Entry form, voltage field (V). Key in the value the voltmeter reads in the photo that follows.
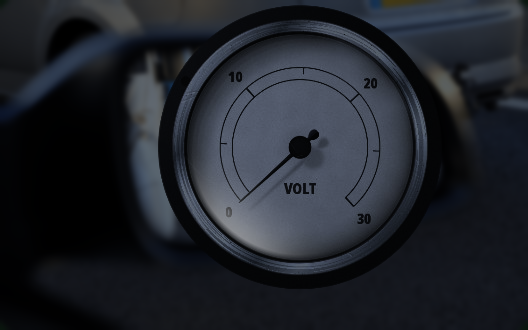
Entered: 0 V
